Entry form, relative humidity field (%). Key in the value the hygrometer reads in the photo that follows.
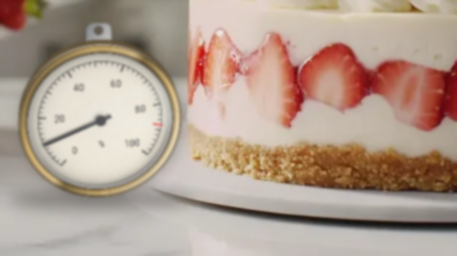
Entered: 10 %
